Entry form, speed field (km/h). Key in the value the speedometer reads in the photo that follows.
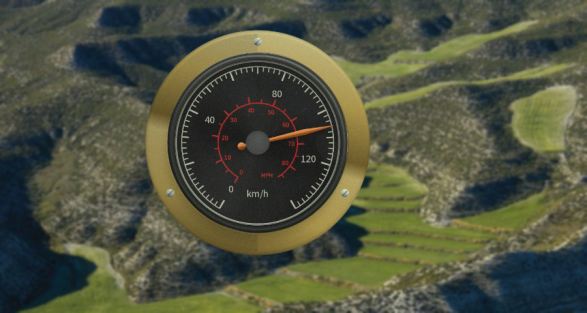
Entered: 106 km/h
